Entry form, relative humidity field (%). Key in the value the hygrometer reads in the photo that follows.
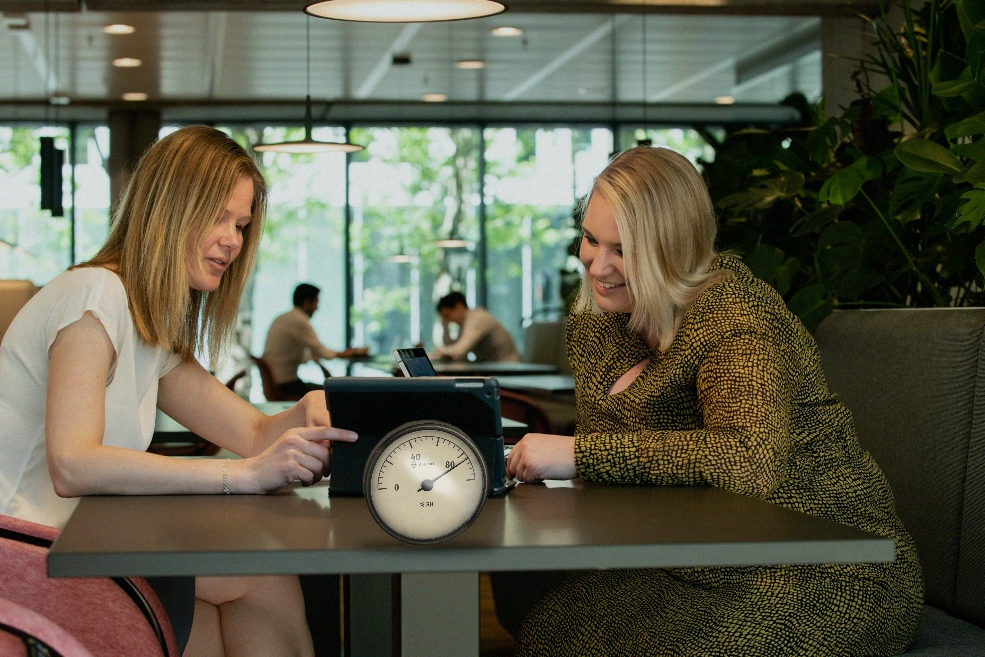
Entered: 84 %
